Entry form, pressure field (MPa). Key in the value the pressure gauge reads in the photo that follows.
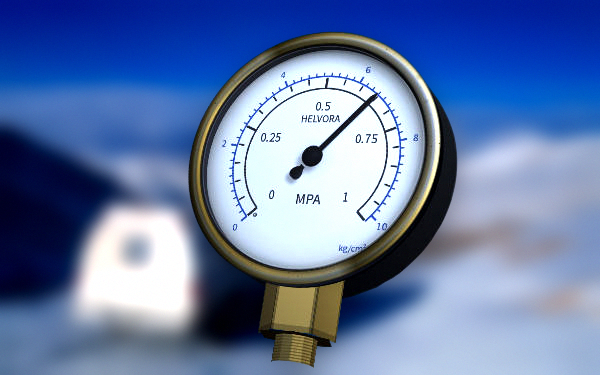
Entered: 0.65 MPa
